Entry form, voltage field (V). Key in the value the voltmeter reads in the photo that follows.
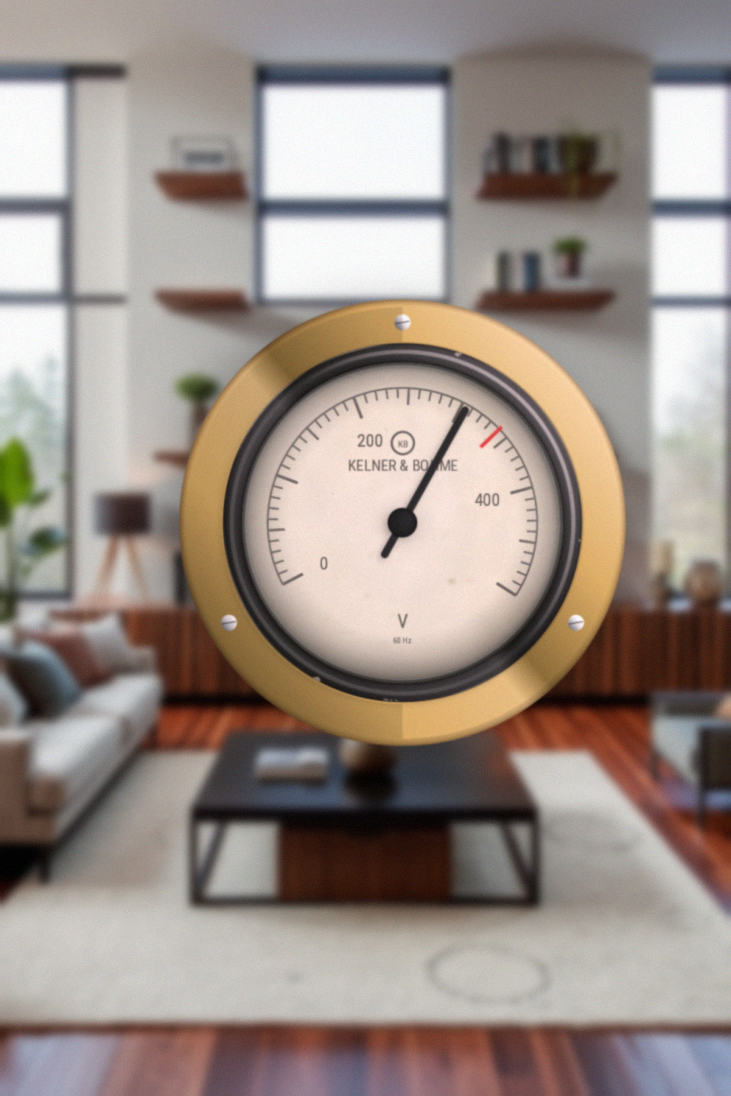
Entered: 305 V
